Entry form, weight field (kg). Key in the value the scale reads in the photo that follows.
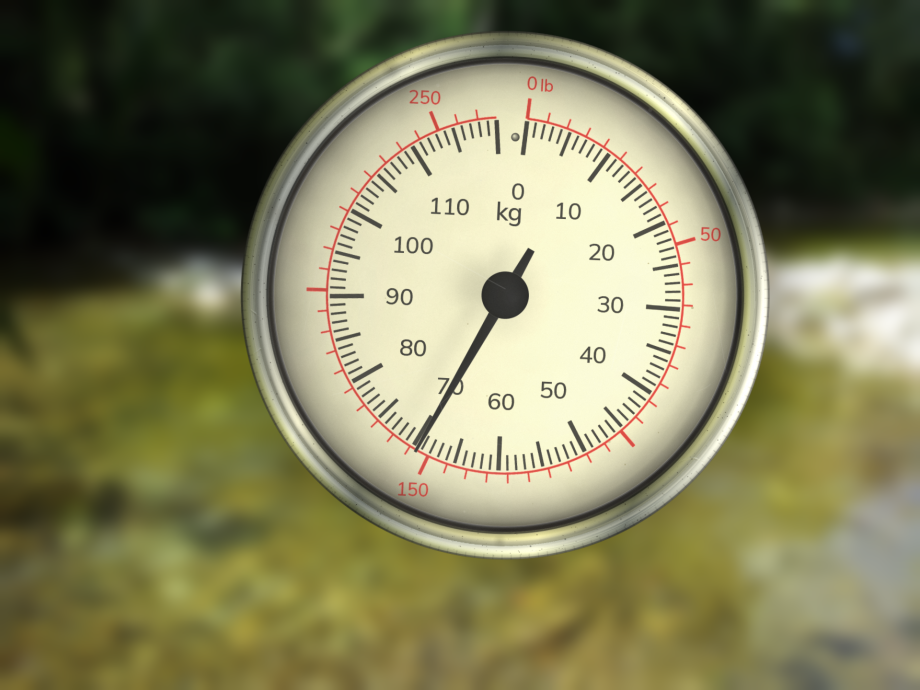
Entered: 69.5 kg
